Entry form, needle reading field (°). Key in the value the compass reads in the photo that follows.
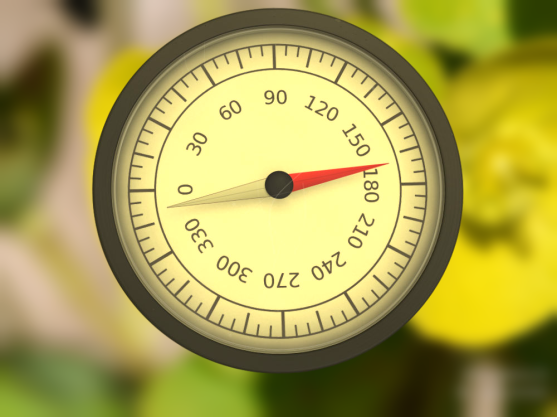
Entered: 170 °
